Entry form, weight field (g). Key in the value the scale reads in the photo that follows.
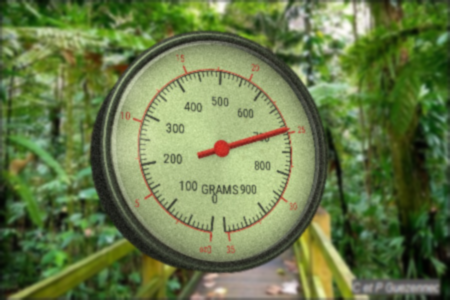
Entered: 700 g
